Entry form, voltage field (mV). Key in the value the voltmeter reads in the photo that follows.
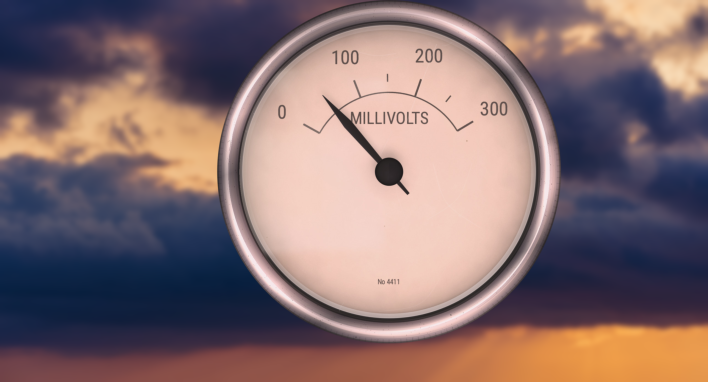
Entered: 50 mV
